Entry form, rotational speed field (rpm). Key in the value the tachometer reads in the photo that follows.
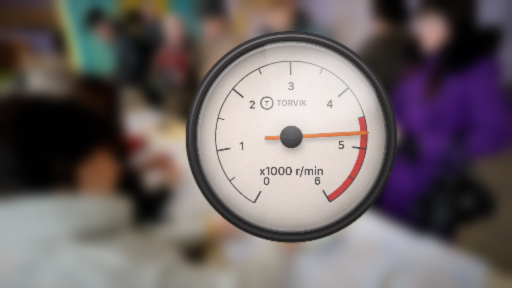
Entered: 4750 rpm
